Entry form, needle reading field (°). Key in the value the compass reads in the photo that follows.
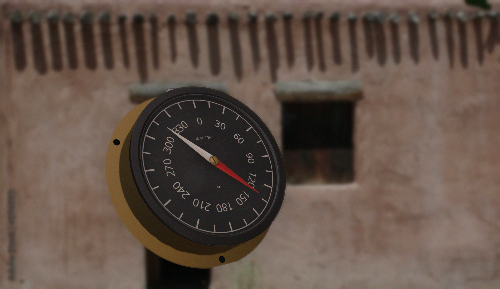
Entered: 135 °
